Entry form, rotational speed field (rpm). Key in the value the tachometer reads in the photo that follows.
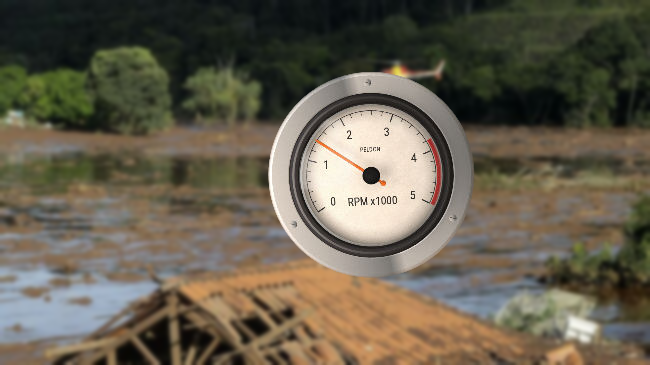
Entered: 1400 rpm
